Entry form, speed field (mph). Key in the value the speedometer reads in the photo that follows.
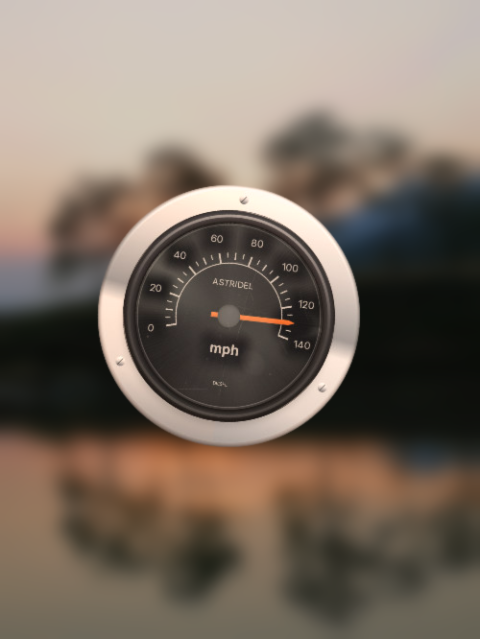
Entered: 130 mph
